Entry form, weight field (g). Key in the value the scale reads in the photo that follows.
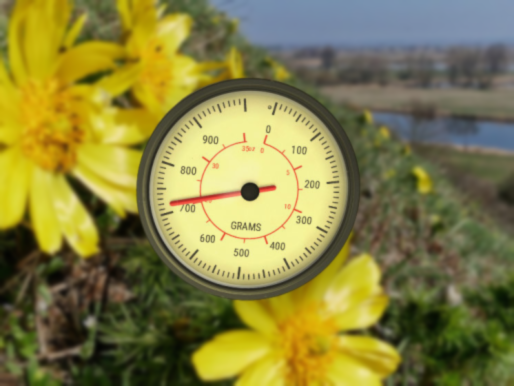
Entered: 720 g
